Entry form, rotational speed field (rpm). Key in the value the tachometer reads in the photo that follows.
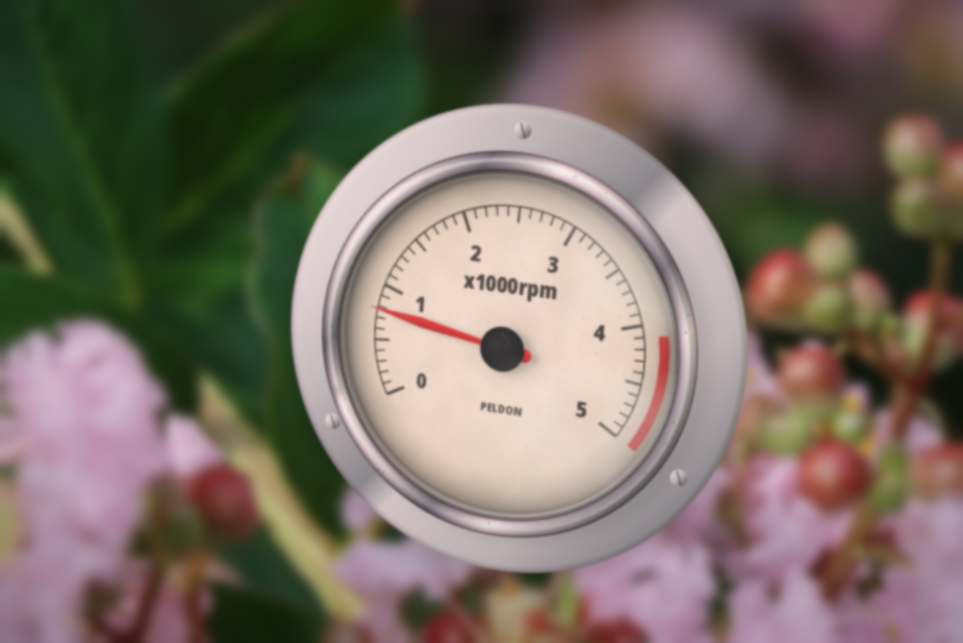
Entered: 800 rpm
